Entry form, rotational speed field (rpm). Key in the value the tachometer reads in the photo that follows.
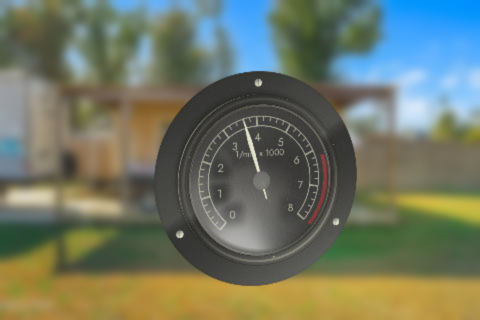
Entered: 3600 rpm
